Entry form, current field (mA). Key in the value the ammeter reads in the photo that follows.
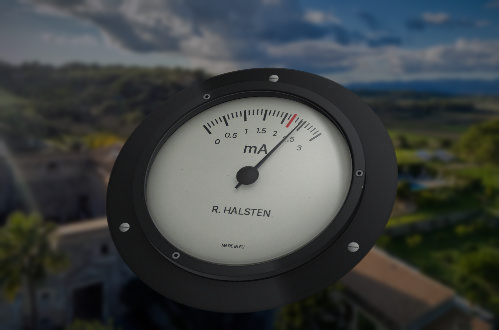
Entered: 2.5 mA
